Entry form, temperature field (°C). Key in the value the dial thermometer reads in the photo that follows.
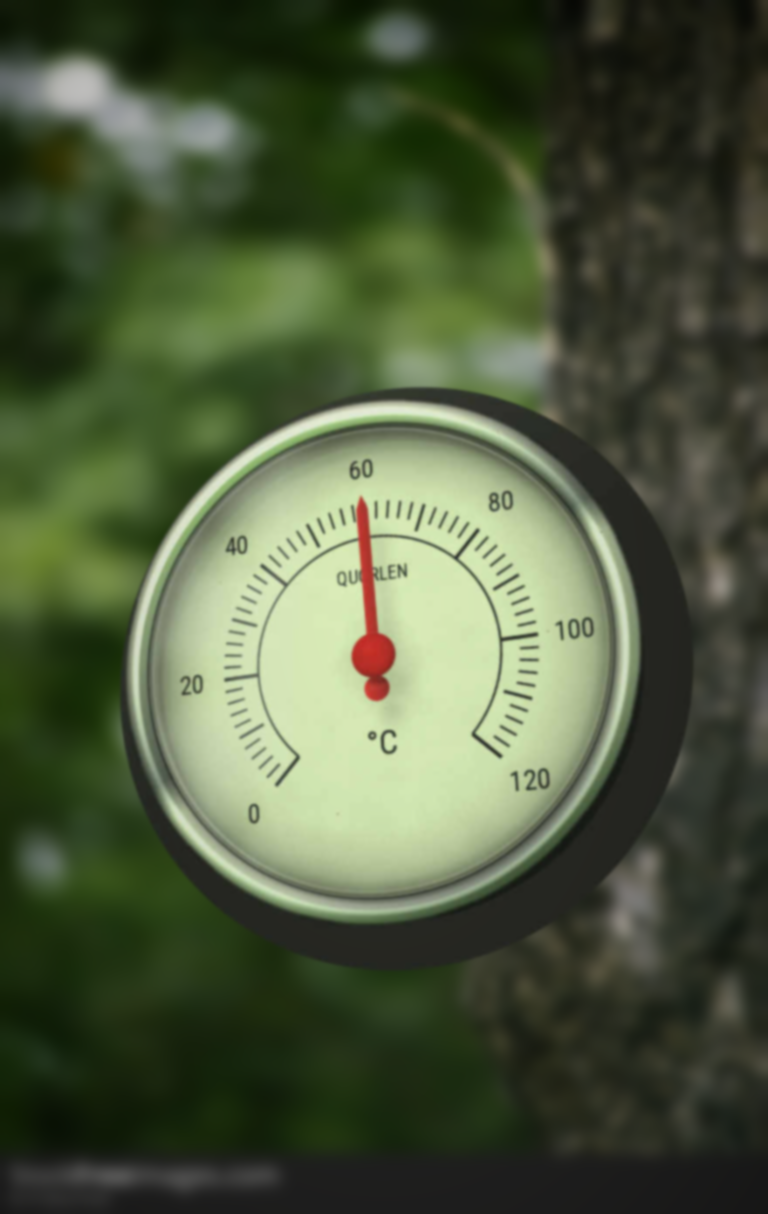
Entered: 60 °C
